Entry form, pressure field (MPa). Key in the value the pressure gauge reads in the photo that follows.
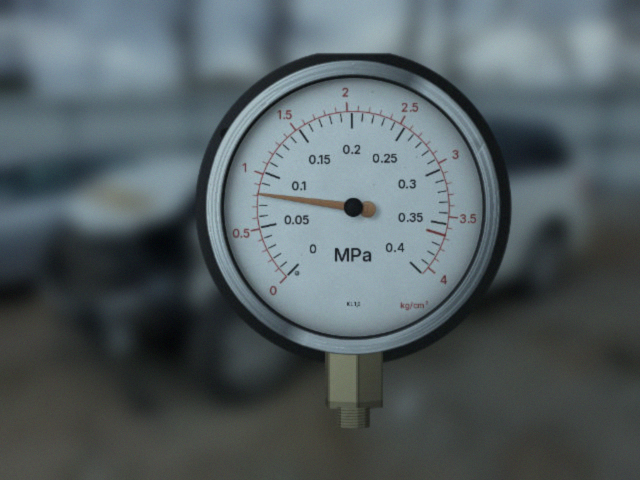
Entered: 0.08 MPa
